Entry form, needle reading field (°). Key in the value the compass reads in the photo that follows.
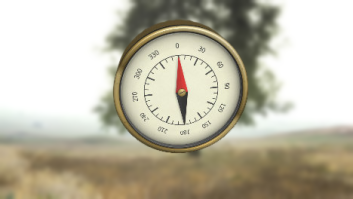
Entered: 0 °
